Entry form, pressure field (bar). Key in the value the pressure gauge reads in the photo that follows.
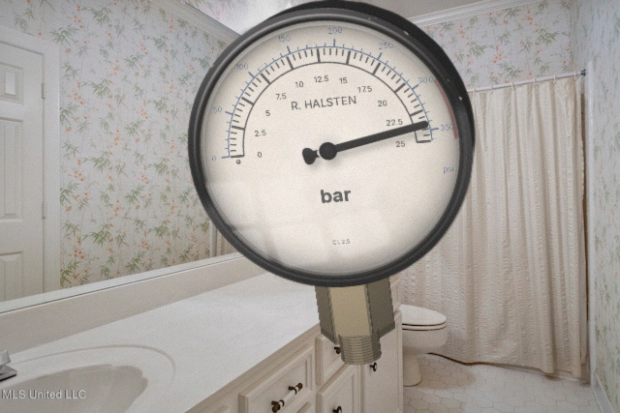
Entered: 23.5 bar
